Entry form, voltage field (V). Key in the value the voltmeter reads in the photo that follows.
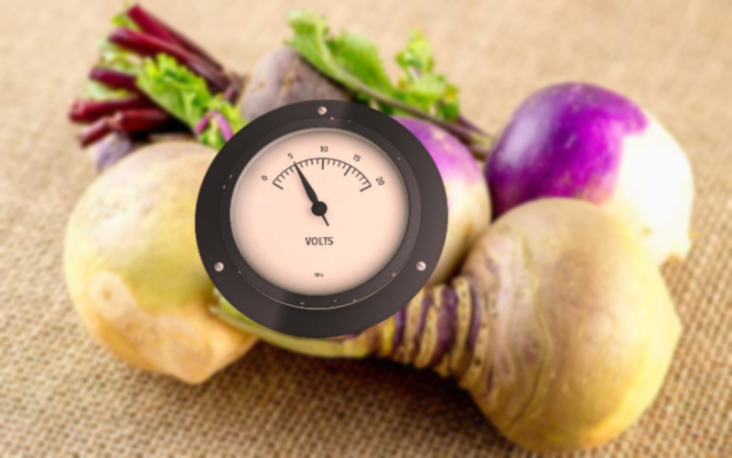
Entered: 5 V
